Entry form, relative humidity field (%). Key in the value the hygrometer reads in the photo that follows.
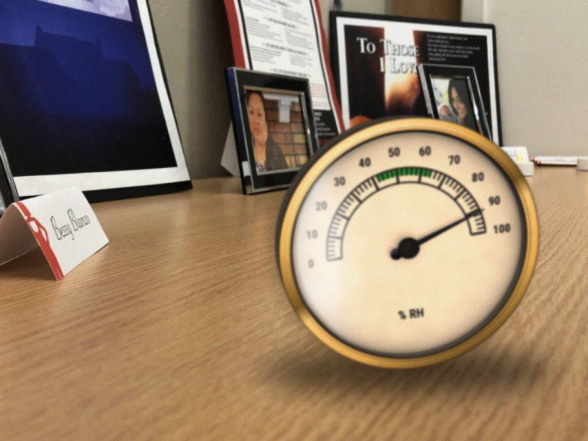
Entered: 90 %
